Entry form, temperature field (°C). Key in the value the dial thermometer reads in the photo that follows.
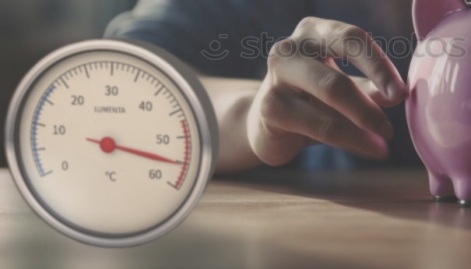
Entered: 55 °C
